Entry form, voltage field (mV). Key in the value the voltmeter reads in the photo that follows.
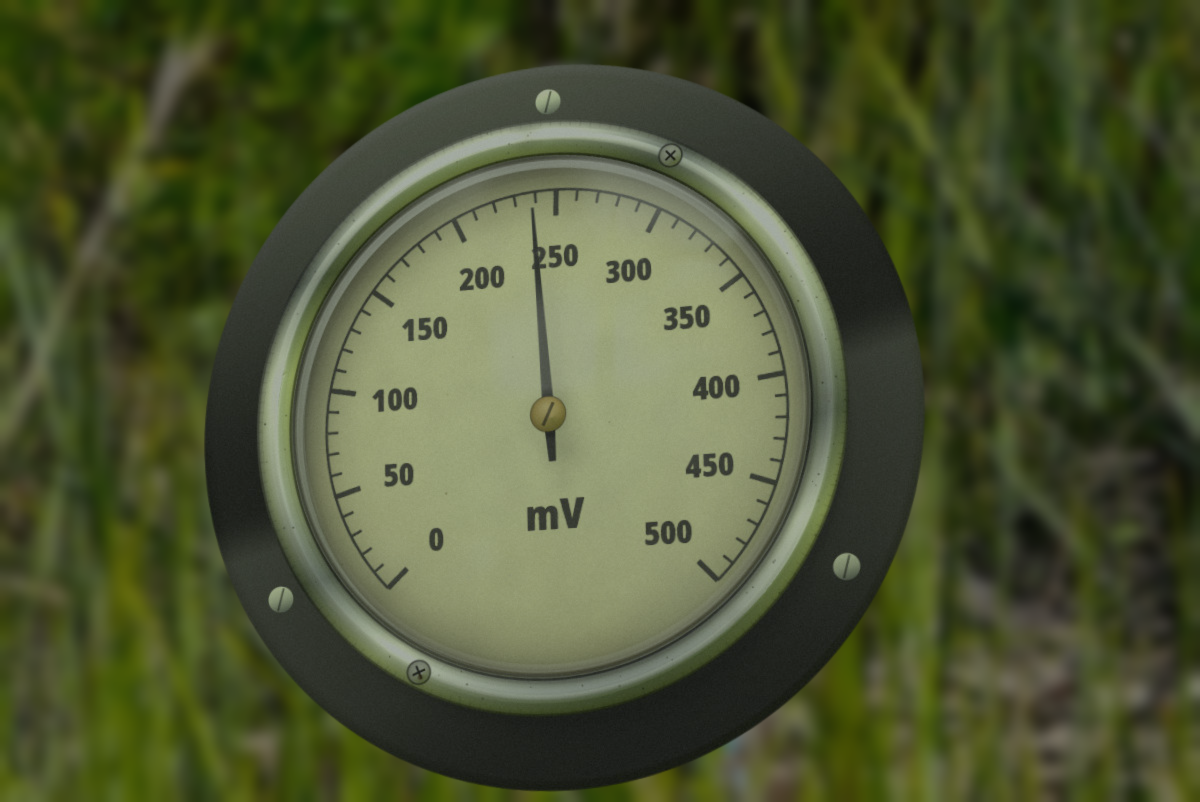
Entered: 240 mV
